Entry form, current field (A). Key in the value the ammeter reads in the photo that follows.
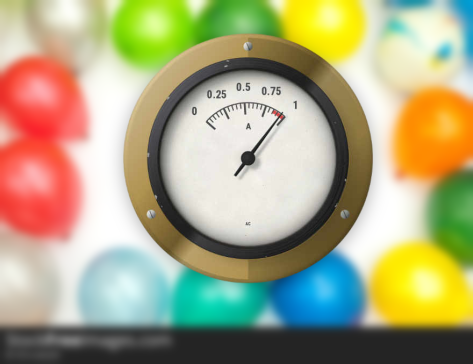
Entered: 0.95 A
